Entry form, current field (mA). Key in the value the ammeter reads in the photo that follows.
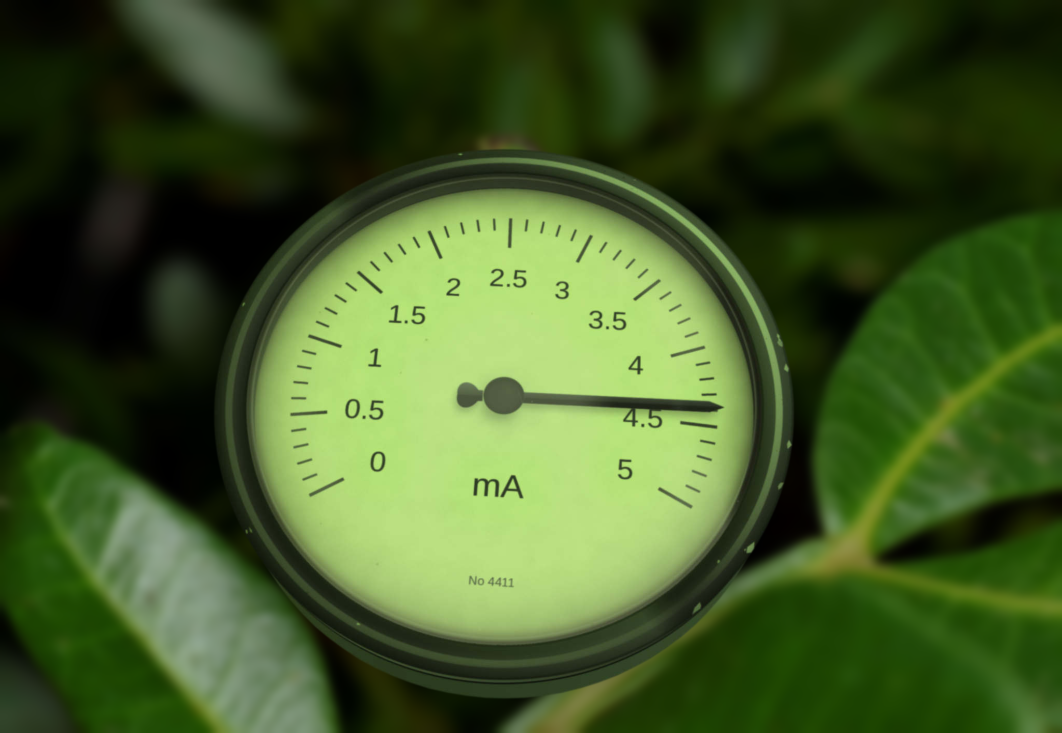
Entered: 4.4 mA
